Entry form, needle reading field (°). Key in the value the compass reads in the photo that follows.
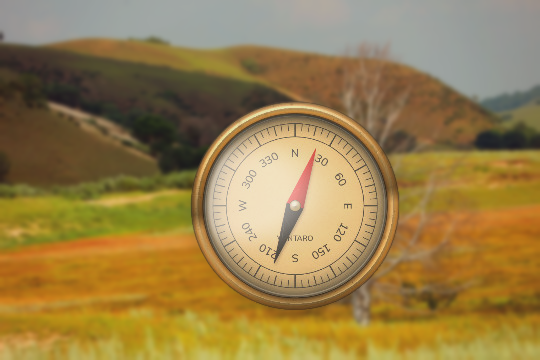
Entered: 20 °
